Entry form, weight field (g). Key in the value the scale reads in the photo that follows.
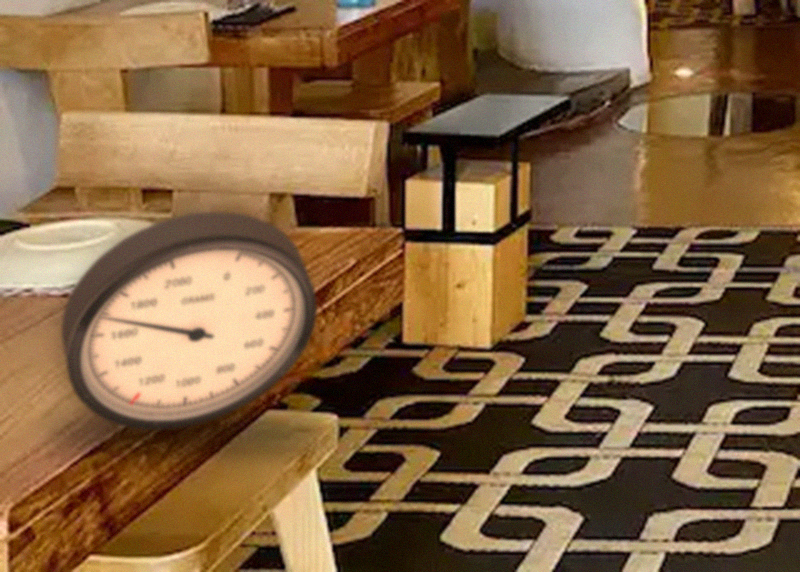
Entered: 1700 g
